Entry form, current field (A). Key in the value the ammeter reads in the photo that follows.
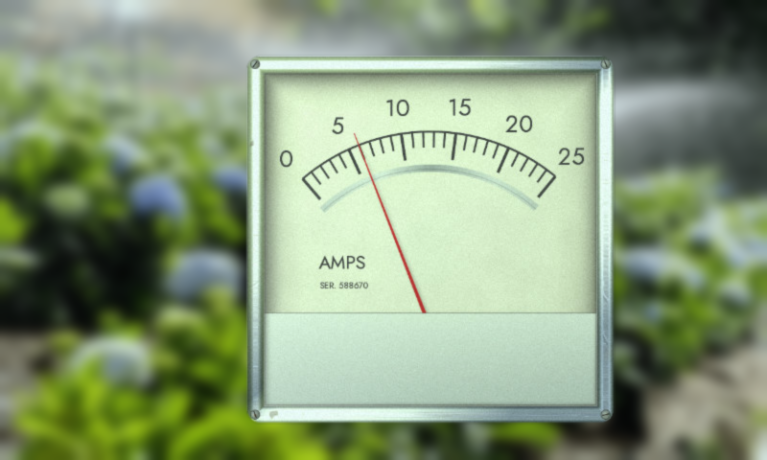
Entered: 6 A
